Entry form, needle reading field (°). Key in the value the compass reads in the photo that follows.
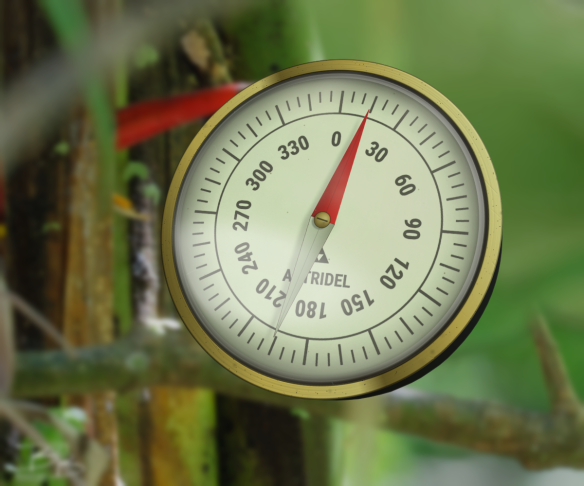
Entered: 15 °
